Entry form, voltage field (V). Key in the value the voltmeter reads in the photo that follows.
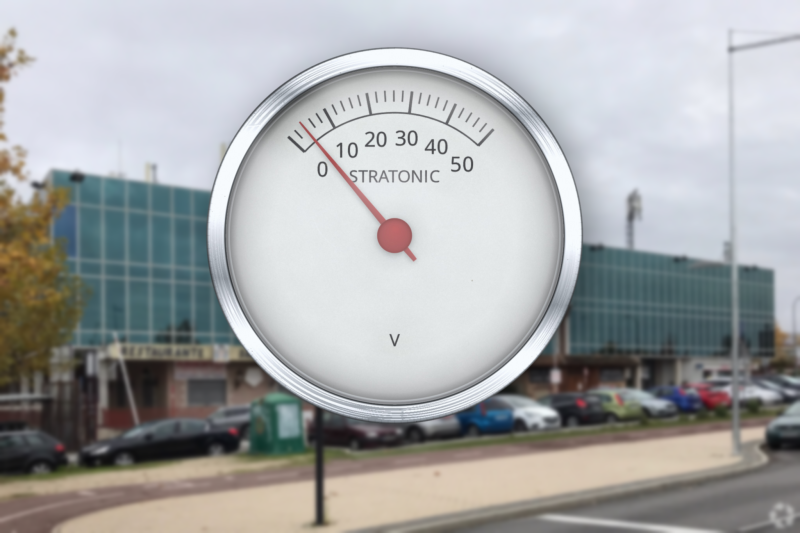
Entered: 4 V
